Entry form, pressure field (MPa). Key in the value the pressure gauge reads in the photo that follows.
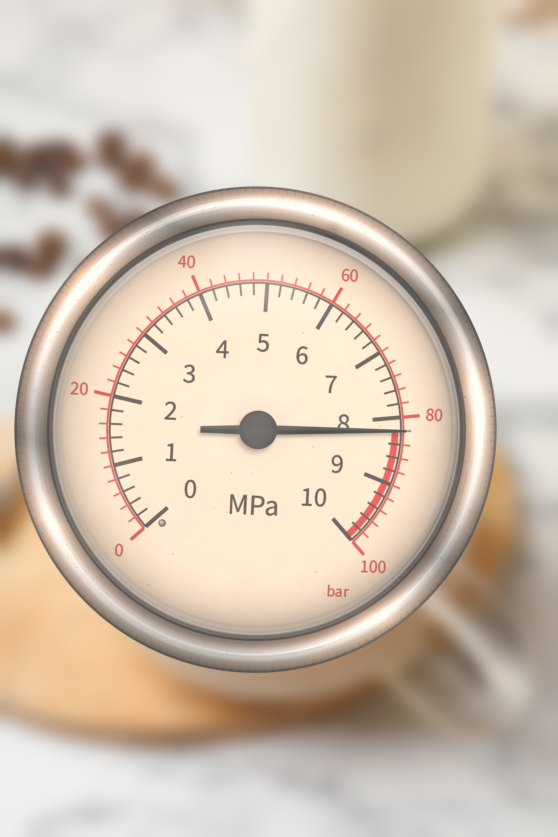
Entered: 8.2 MPa
